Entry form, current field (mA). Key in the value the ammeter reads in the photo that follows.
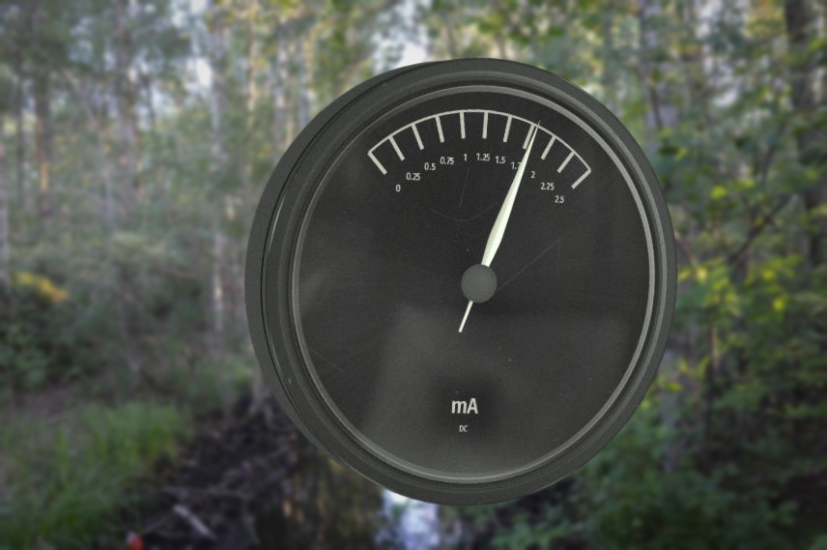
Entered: 1.75 mA
